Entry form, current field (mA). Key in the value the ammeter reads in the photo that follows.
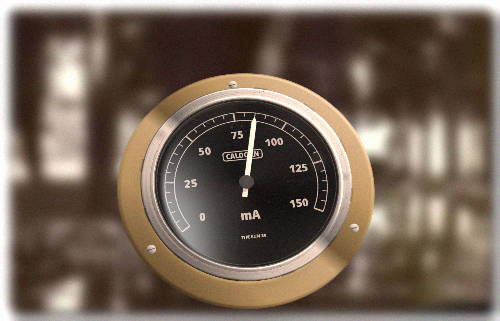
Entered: 85 mA
